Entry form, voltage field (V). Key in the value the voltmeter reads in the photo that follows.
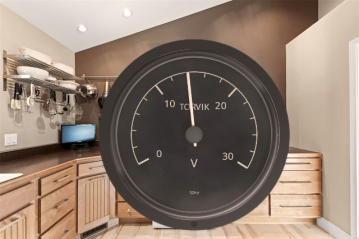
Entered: 14 V
